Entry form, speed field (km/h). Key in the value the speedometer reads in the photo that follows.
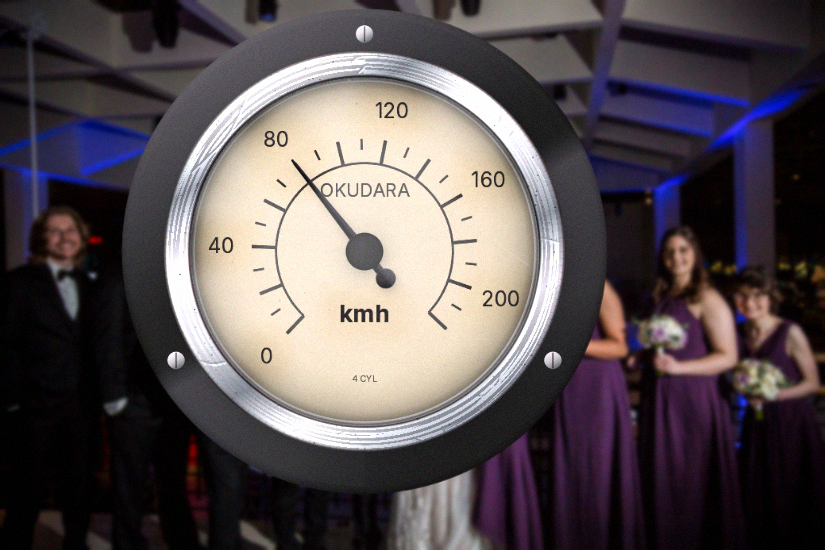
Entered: 80 km/h
